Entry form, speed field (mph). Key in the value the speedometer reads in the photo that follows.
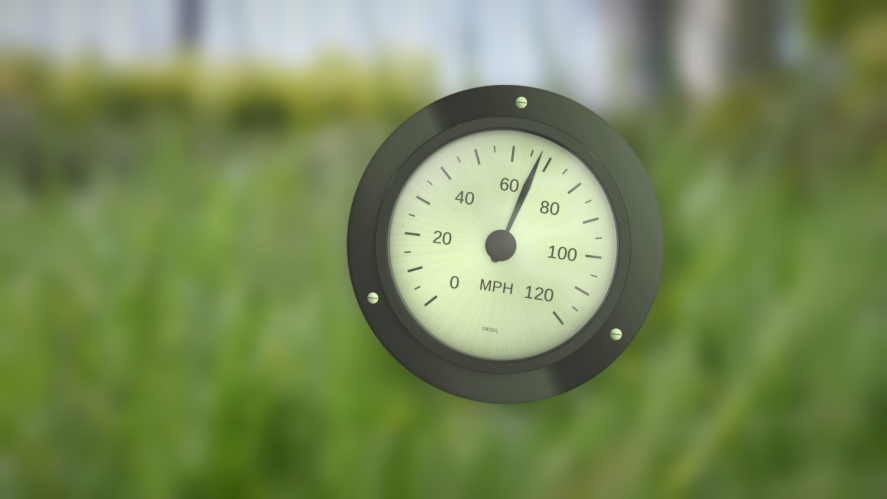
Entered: 67.5 mph
